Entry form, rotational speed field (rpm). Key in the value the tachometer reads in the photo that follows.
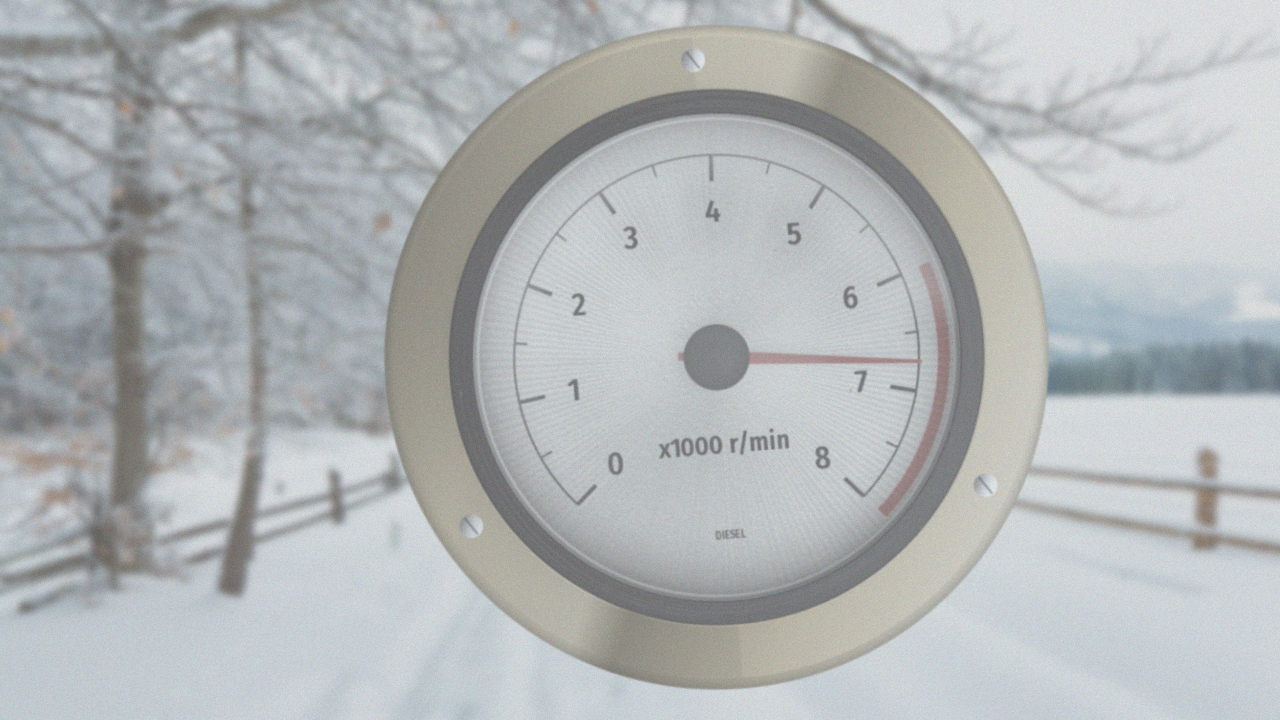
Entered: 6750 rpm
